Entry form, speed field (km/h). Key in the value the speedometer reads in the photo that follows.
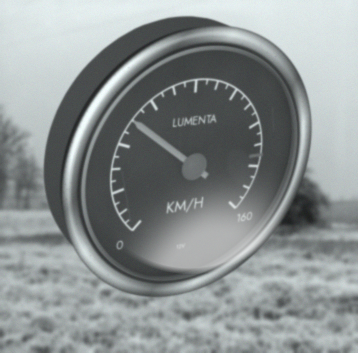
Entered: 50 km/h
